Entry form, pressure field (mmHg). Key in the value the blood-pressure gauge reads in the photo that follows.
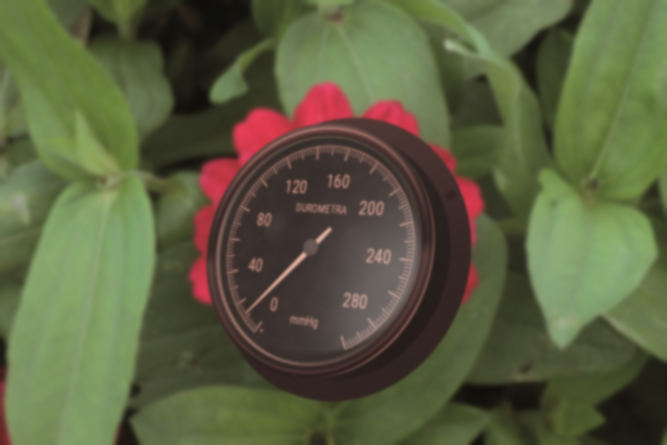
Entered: 10 mmHg
